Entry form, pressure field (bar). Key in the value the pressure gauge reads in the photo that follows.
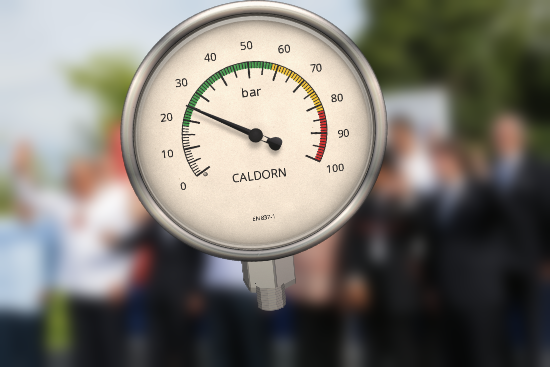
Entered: 25 bar
